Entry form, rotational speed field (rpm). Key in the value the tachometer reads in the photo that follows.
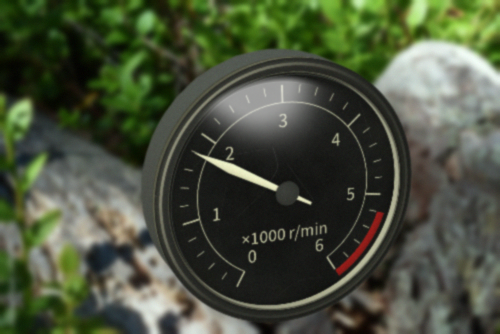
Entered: 1800 rpm
